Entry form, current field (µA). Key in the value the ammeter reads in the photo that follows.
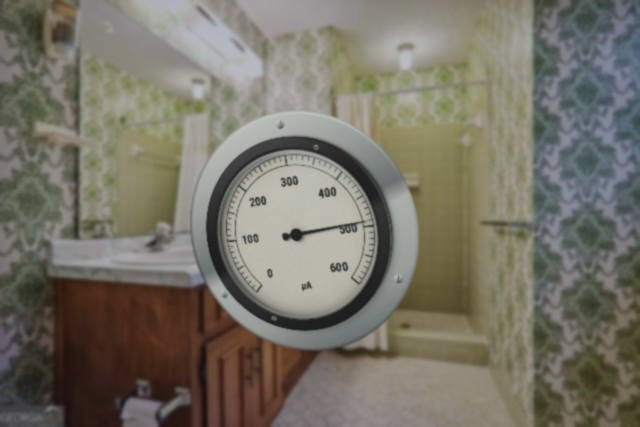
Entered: 490 µA
